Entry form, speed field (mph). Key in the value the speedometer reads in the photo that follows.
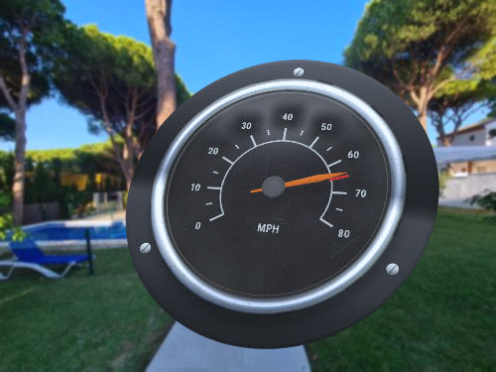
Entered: 65 mph
